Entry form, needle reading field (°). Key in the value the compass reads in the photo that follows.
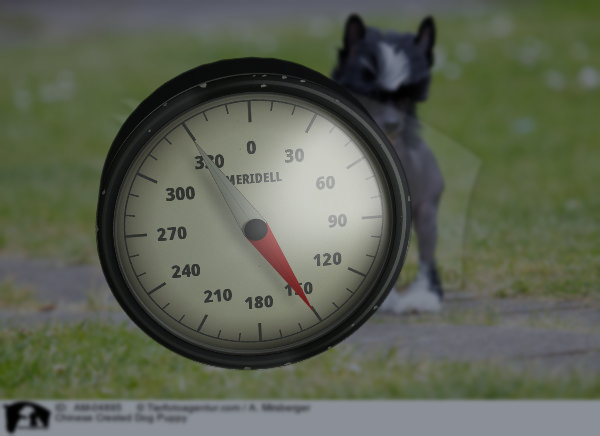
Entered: 150 °
